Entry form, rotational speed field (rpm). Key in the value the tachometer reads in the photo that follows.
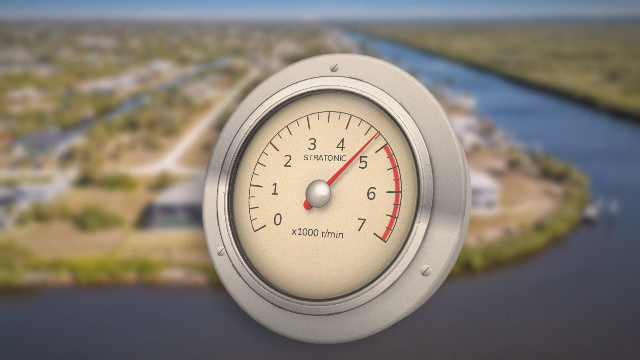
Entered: 4750 rpm
